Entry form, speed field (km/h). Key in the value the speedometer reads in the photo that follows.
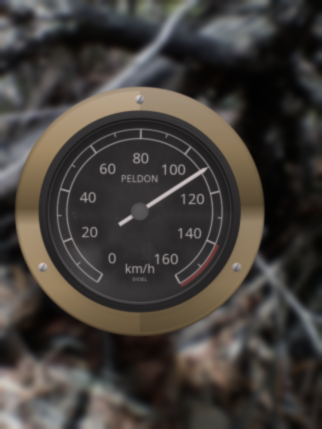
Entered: 110 km/h
